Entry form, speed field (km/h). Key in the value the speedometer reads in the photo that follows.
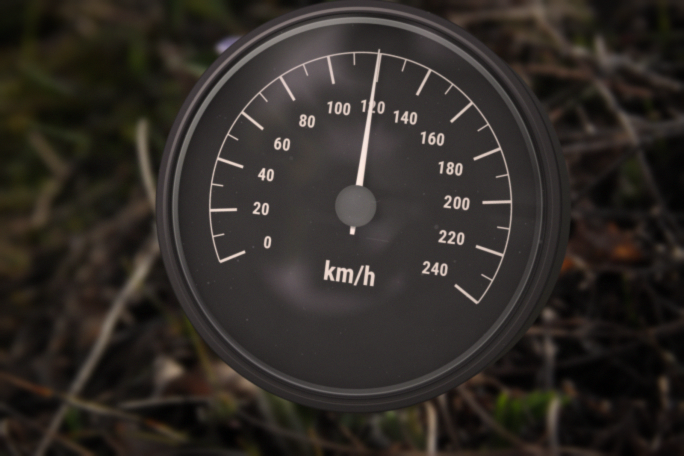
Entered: 120 km/h
